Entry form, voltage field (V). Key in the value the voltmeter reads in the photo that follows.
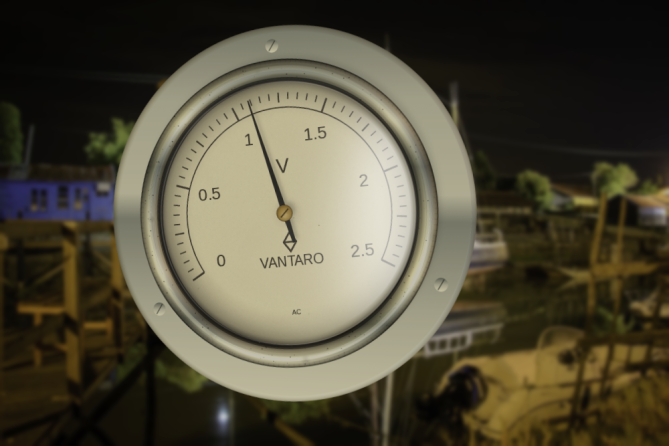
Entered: 1.1 V
